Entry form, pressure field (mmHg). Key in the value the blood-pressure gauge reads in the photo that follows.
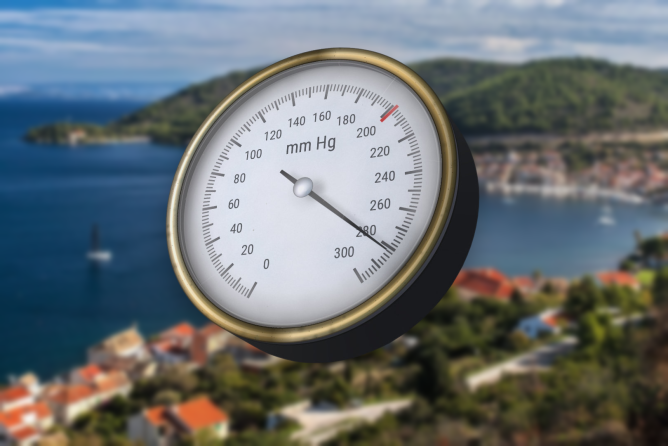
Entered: 282 mmHg
